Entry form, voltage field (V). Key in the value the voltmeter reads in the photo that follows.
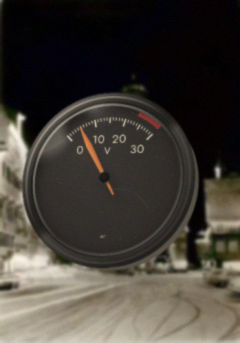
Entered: 5 V
